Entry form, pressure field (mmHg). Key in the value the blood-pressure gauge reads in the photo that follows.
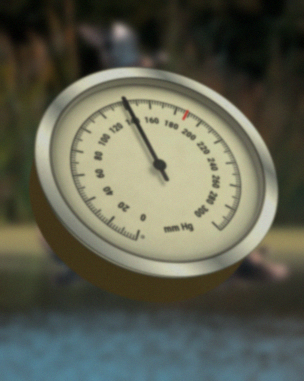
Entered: 140 mmHg
